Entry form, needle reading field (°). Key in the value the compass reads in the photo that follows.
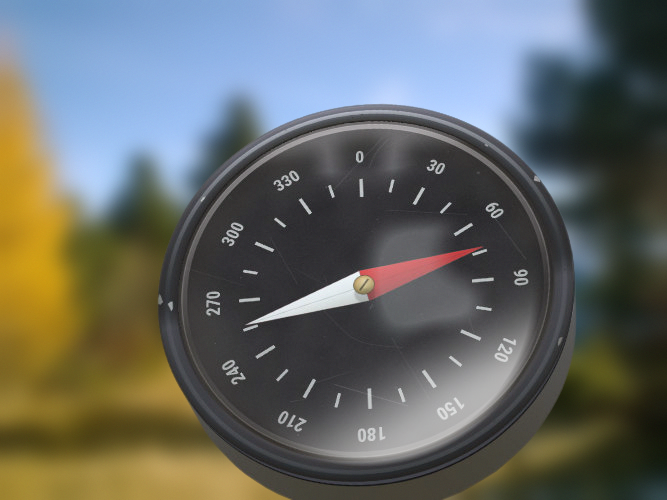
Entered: 75 °
